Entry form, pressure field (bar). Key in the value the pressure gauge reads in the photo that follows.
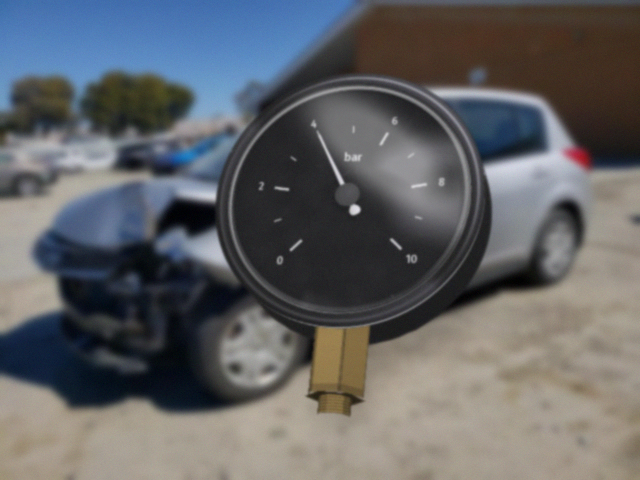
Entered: 4 bar
